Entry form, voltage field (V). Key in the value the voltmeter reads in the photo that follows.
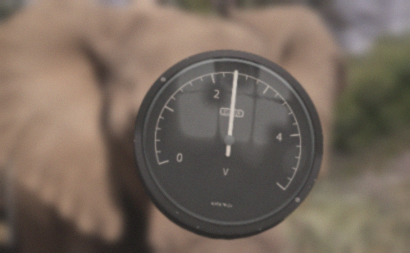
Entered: 2.4 V
